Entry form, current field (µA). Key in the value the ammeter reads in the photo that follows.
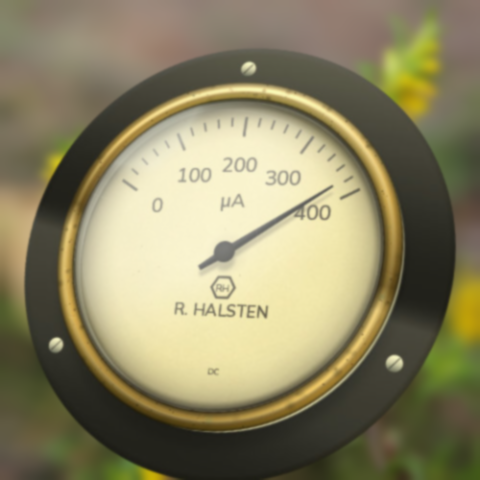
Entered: 380 µA
